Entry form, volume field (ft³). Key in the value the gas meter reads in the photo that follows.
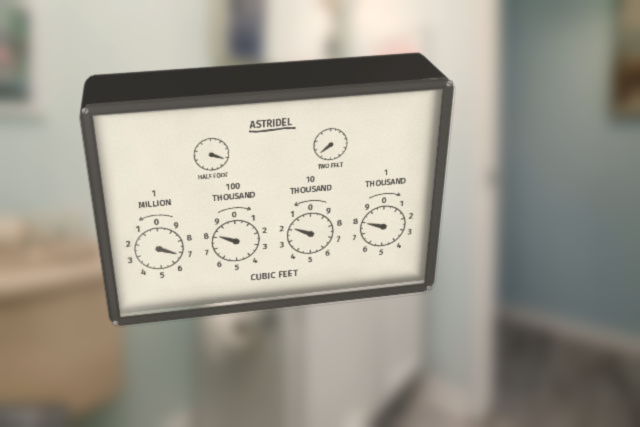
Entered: 681800 ft³
